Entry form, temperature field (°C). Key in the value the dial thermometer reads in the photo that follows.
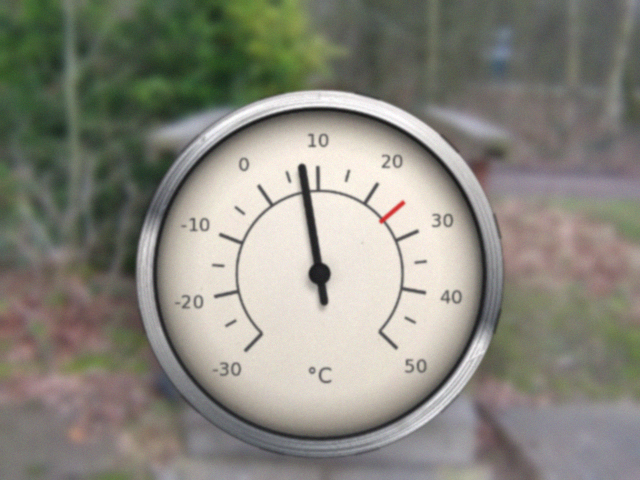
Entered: 7.5 °C
